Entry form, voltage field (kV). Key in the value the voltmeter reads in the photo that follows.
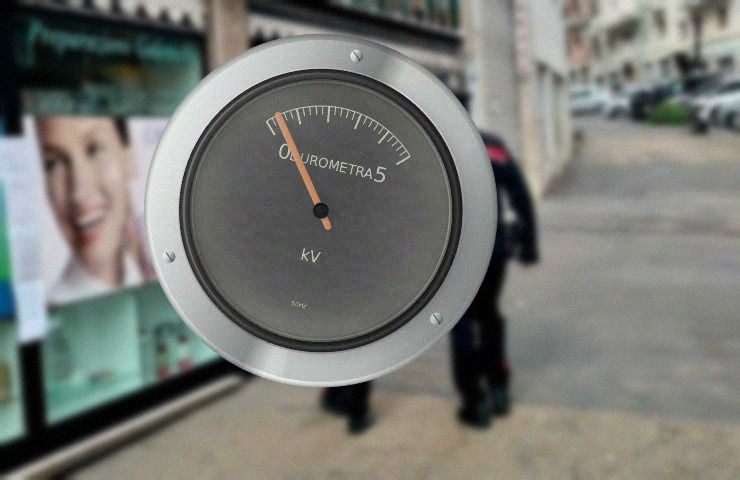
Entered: 0.4 kV
